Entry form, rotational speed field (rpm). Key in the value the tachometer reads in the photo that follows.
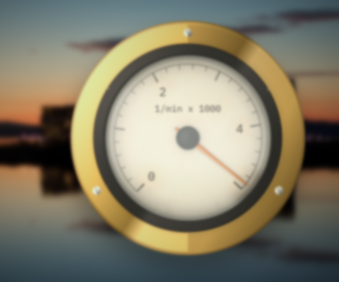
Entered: 4900 rpm
